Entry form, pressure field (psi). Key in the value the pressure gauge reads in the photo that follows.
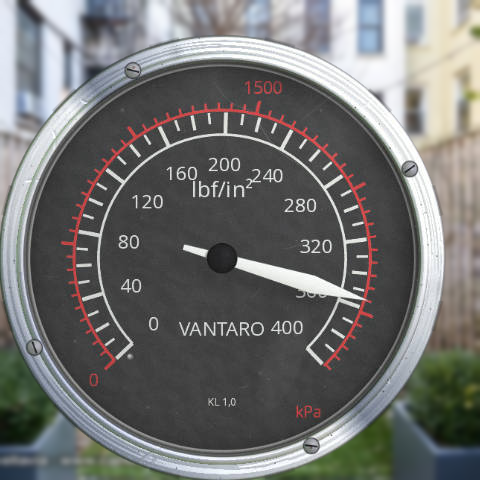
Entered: 355 psi
